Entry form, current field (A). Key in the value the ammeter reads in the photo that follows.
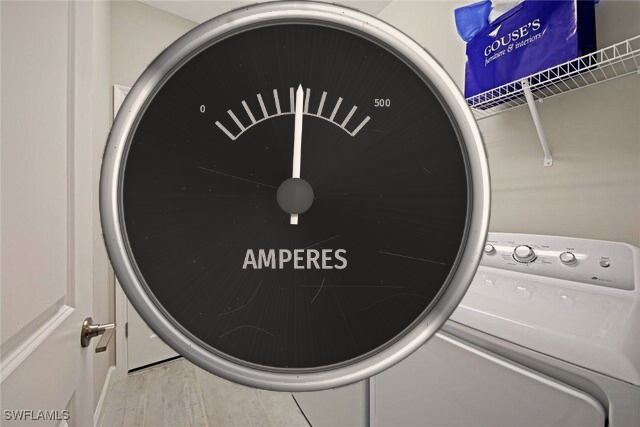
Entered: 275 A
